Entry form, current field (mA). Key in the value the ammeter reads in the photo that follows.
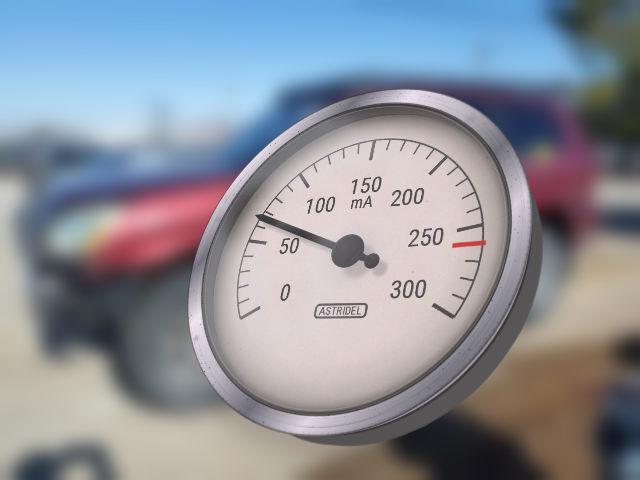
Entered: 65 mA
